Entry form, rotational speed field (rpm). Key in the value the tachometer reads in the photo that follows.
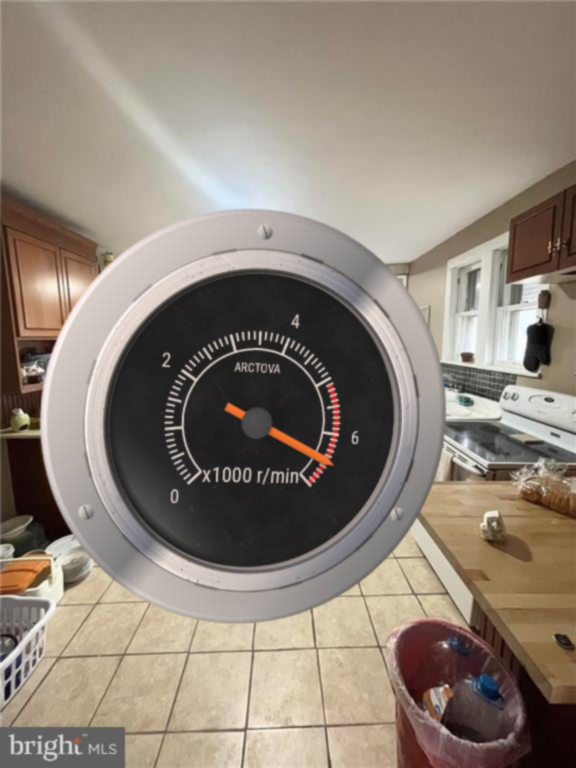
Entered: 6500 rpm
